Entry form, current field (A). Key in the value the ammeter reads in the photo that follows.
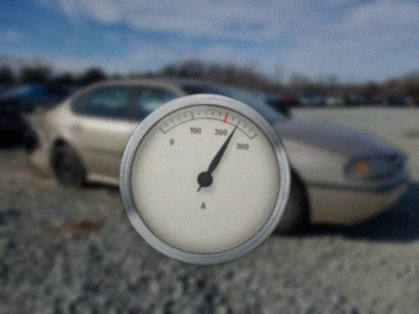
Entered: 240 A
